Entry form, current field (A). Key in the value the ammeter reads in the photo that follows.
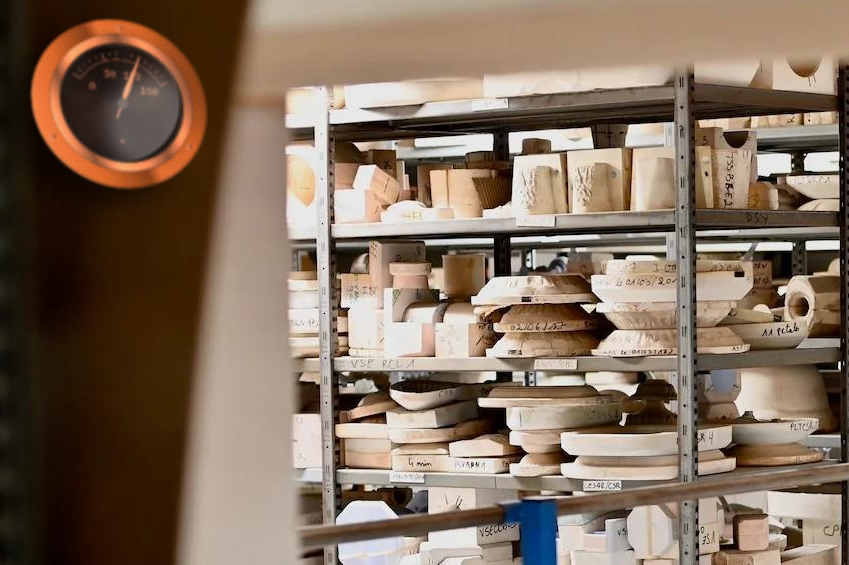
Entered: 100 A
